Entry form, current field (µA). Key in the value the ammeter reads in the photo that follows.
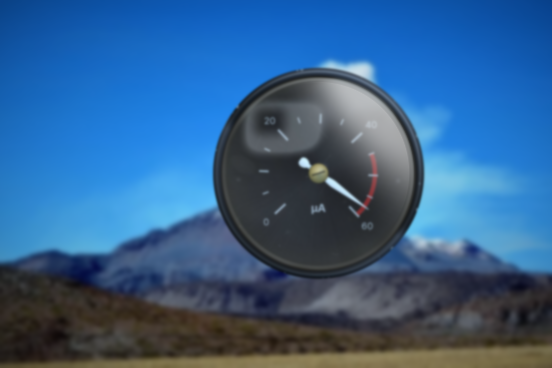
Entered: 57.5 µA
